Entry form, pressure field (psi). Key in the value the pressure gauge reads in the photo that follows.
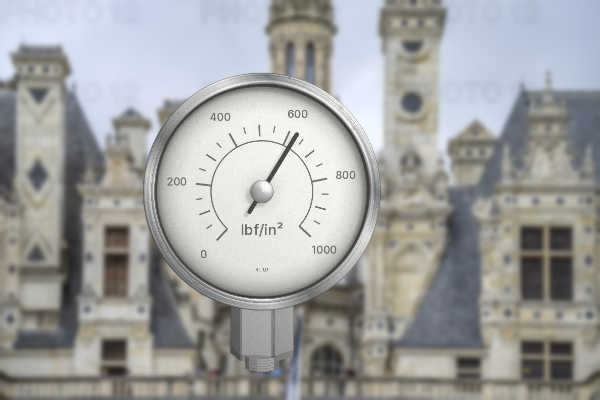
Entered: 625 psi
